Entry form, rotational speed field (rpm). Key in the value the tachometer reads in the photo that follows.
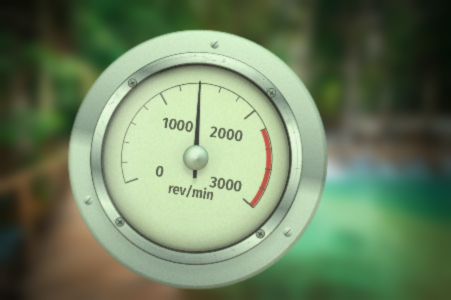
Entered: 1400 rpm
